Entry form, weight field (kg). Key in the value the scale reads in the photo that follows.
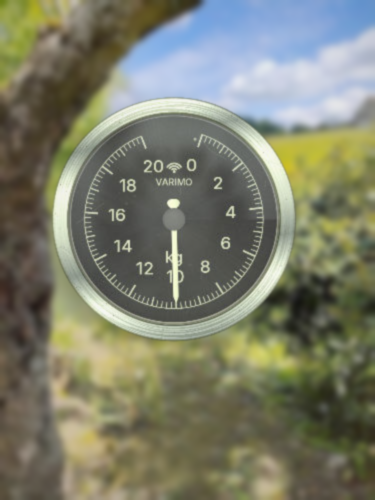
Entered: 10 kg
